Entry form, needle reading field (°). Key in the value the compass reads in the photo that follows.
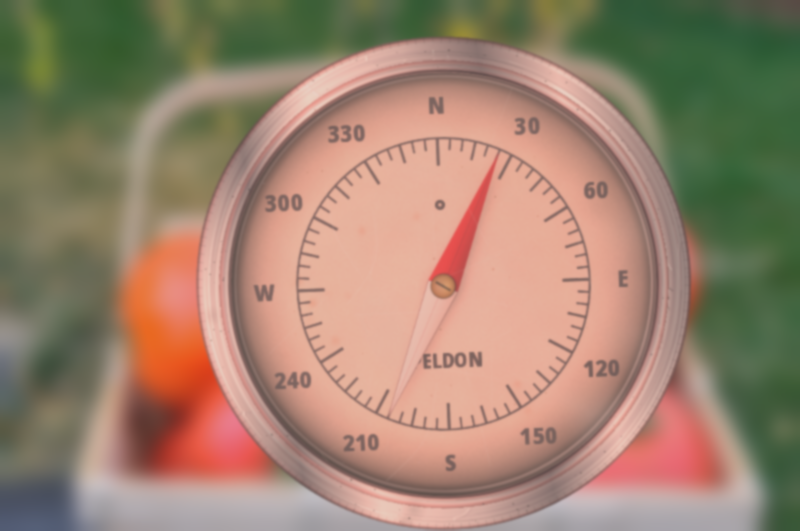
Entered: 25 °
